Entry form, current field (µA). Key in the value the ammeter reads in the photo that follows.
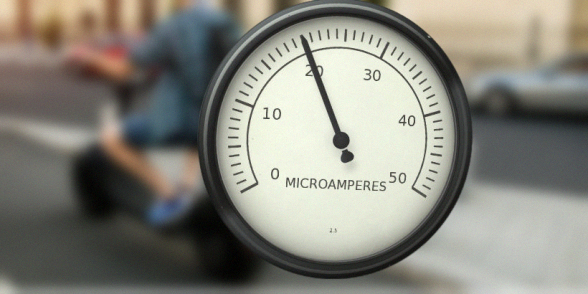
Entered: 20 µA
